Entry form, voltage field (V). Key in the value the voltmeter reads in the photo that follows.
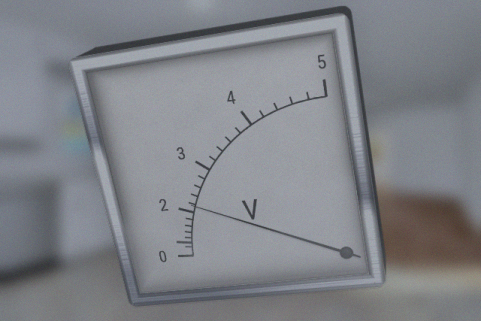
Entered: 2.2 V
